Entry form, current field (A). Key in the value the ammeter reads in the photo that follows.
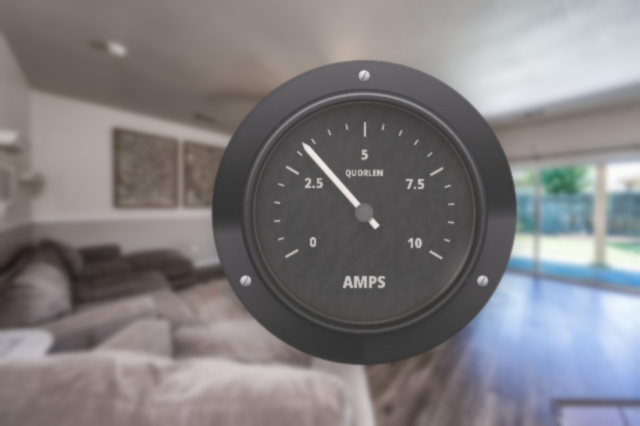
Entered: 3.25 A
